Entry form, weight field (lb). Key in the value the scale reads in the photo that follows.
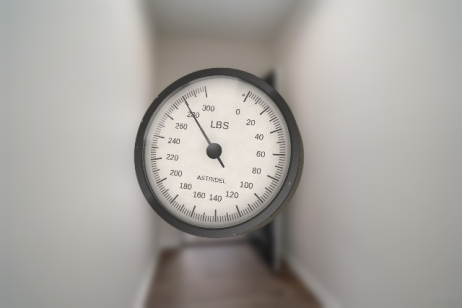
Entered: 280 lb
